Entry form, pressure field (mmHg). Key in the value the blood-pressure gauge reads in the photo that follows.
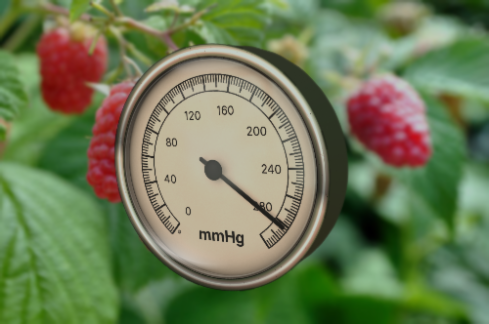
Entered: 280 mmHg
